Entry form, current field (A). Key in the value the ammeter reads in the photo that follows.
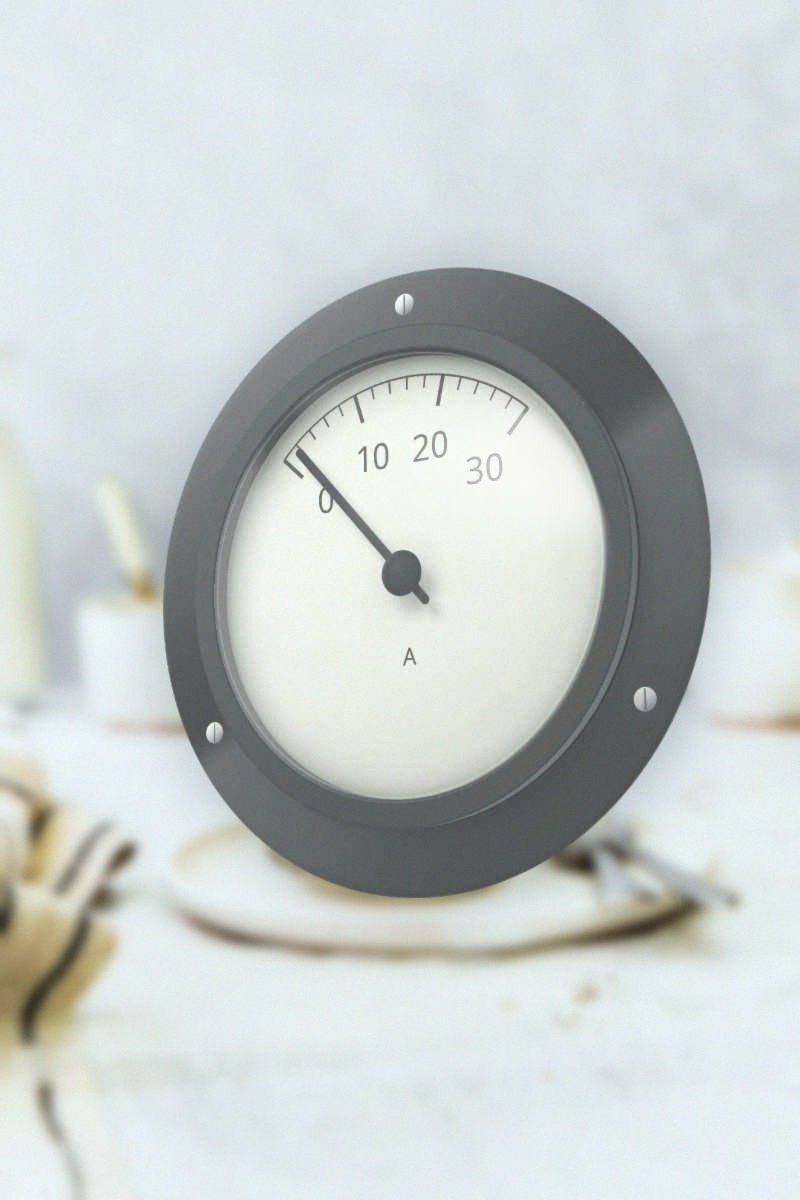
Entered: 2 A
